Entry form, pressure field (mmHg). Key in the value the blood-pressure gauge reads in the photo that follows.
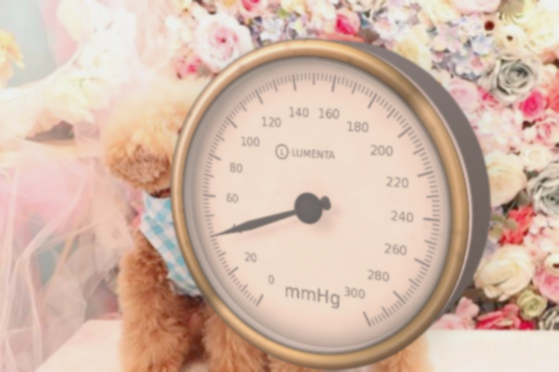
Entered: 40 mmHg
